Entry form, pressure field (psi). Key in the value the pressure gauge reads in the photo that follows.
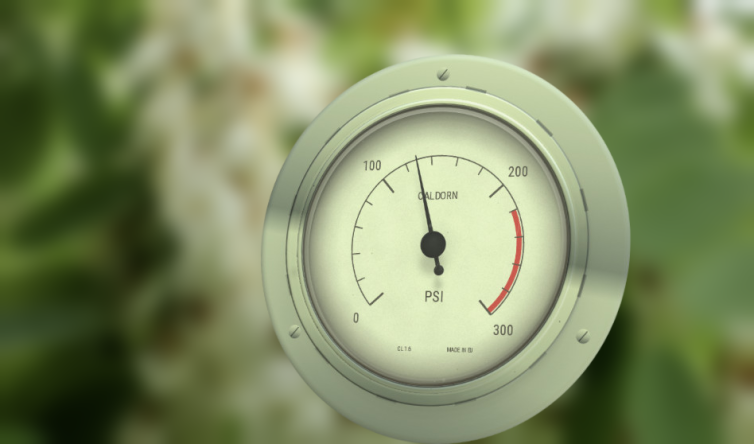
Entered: 130 psi
